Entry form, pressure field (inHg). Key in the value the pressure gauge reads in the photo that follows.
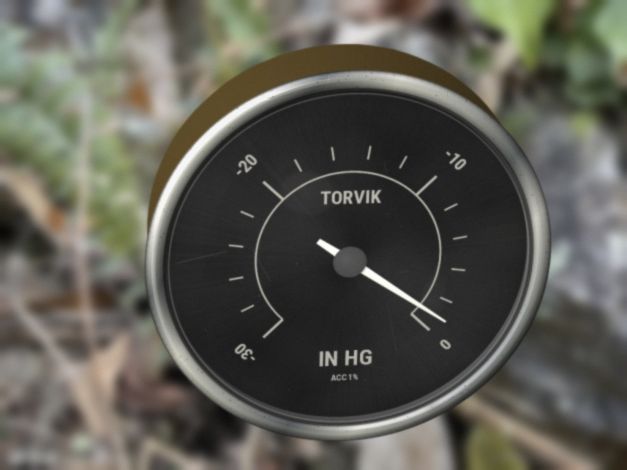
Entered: -1 inHg
